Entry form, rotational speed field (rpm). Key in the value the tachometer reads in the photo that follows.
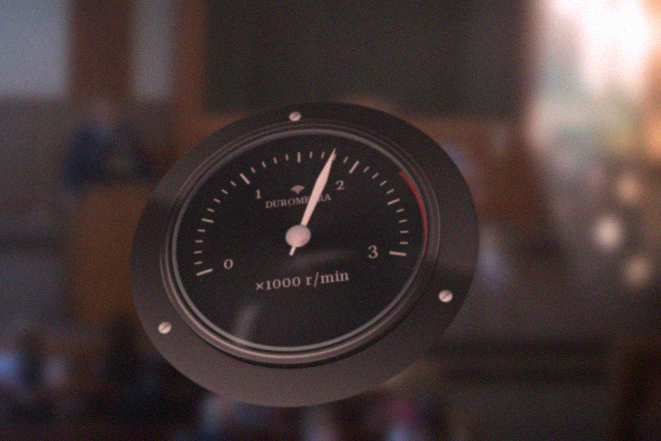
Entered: 1800 rpm
